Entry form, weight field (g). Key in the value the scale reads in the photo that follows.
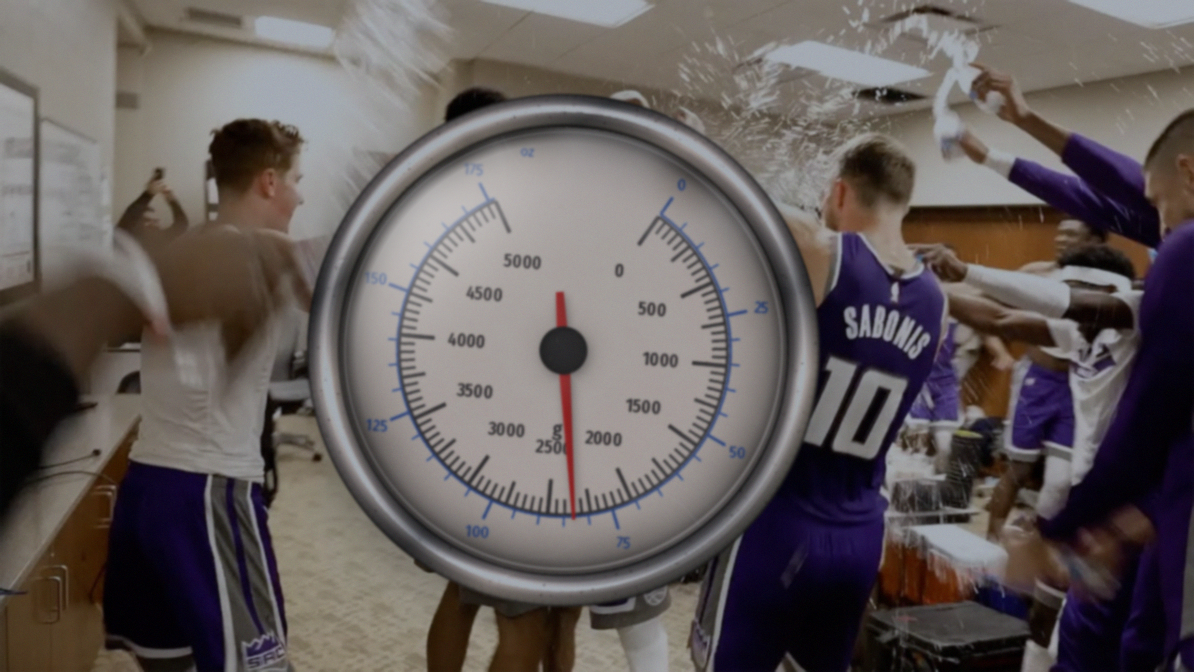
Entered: 2350 g
